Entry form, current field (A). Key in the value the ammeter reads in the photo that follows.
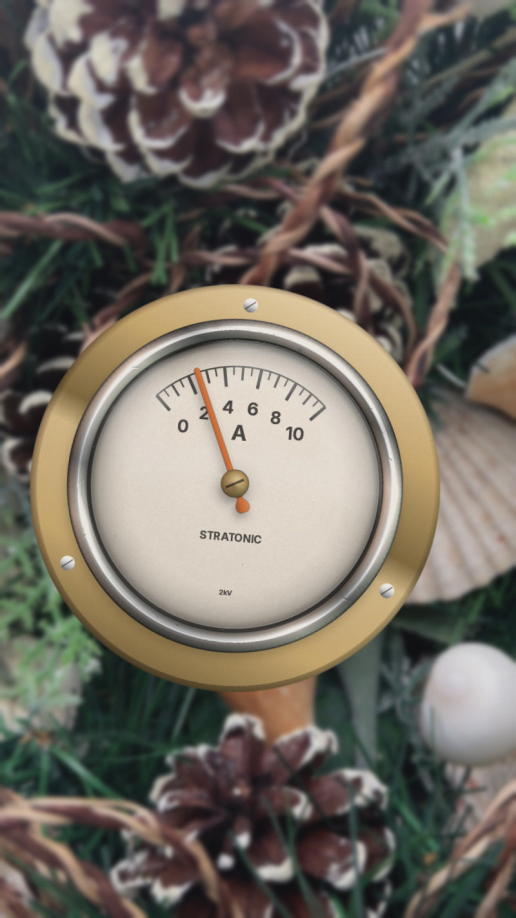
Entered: 2.5 A
